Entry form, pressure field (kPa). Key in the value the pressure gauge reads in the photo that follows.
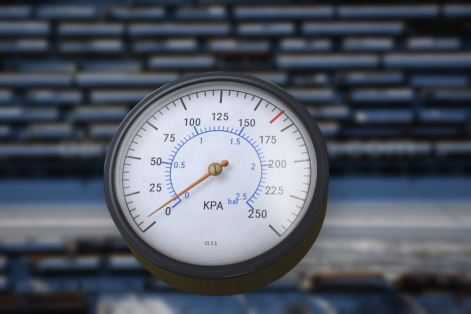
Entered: 5 kPa
